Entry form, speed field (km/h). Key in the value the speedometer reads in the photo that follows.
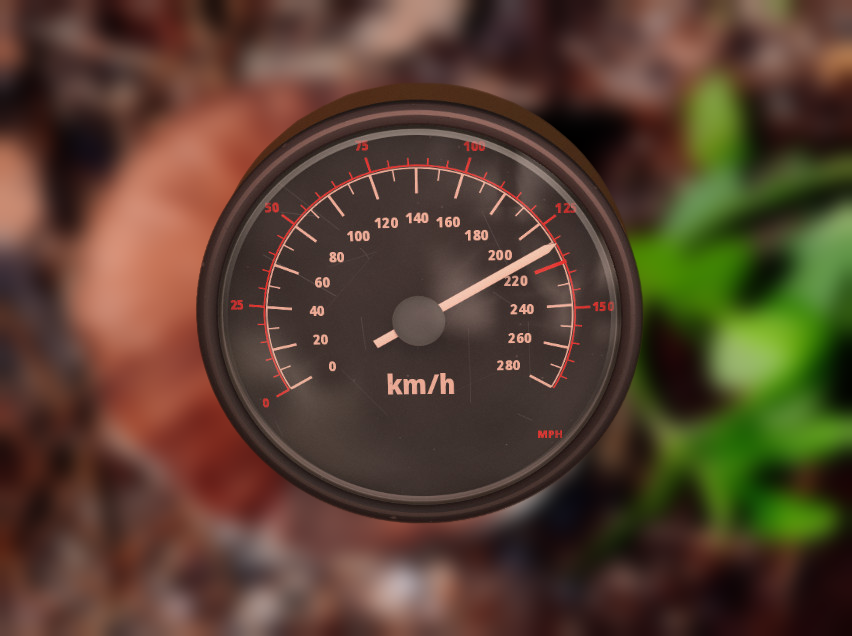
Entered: 210 km/h
